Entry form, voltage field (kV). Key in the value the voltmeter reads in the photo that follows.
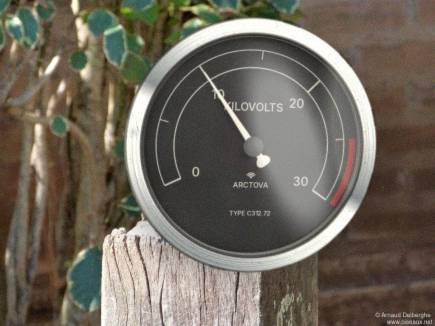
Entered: 10 kV
